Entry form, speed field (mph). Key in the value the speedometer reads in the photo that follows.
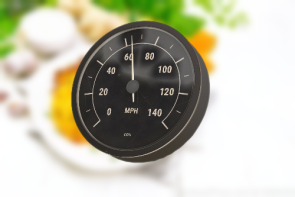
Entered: 65 mph
